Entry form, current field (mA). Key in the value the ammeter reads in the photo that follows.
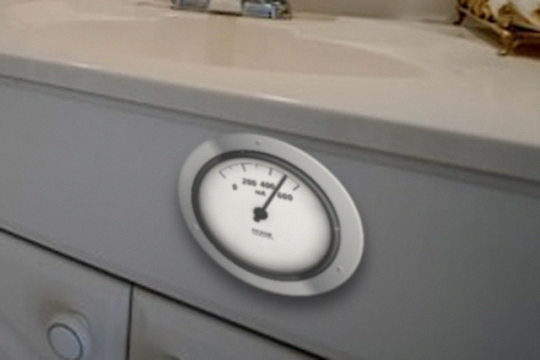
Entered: 500 mA
